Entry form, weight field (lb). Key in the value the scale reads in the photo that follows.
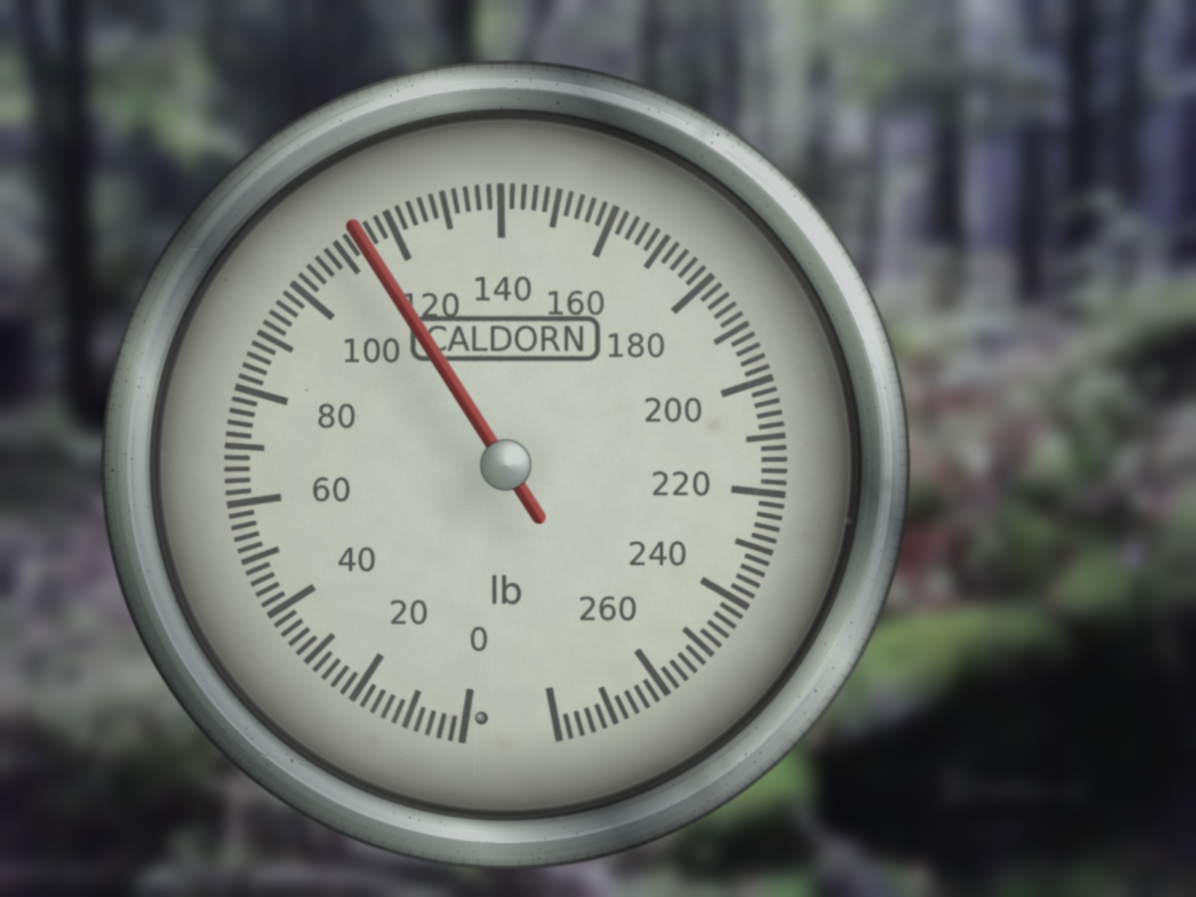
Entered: 114 lb
